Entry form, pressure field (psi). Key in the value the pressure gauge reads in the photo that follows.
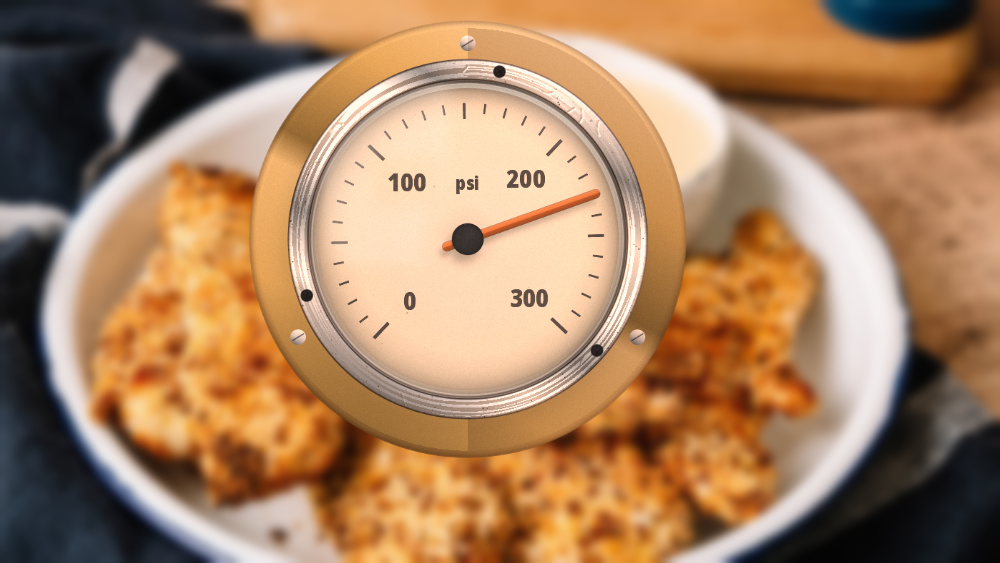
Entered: 230 psi
